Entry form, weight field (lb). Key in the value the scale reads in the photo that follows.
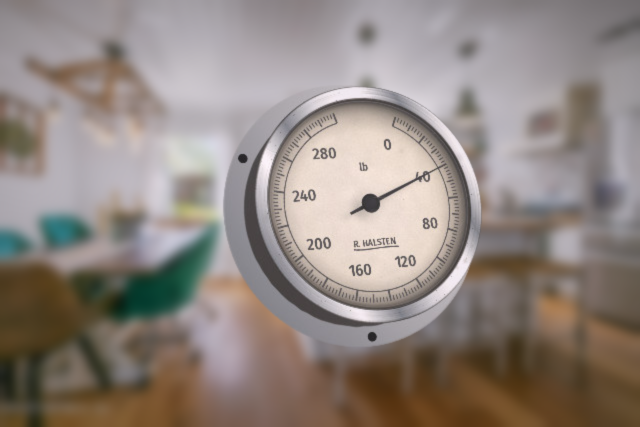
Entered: 40 lb
